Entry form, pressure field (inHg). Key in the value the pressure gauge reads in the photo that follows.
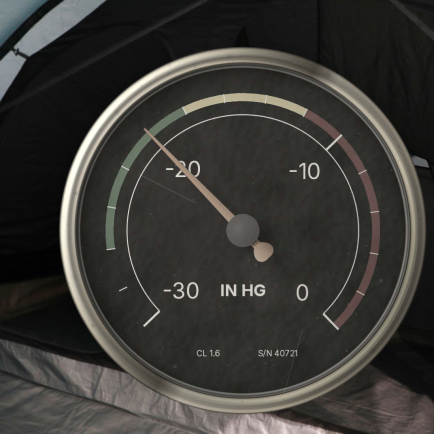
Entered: -20 inHg
